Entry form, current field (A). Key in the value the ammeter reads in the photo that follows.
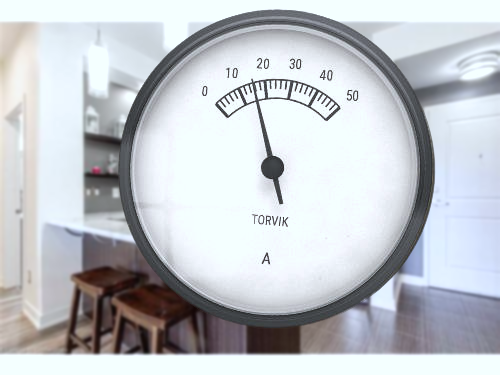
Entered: 16 A
